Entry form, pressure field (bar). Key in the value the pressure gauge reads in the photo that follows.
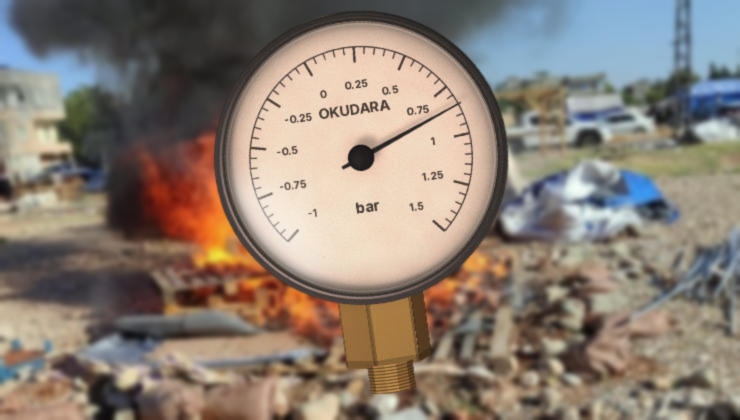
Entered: 0.85 bar
